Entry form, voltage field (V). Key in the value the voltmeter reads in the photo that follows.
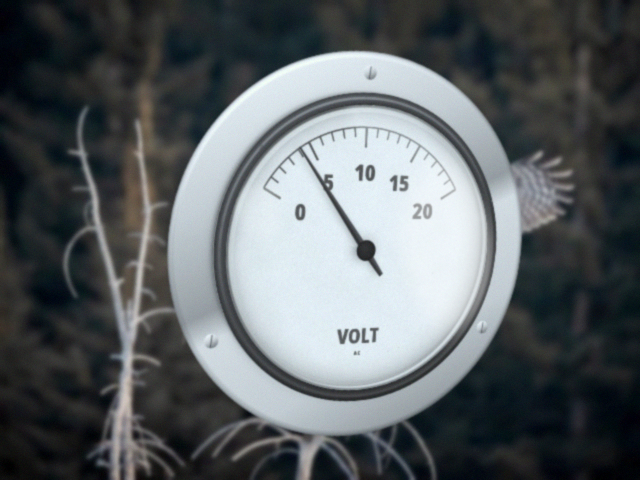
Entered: 4 V
